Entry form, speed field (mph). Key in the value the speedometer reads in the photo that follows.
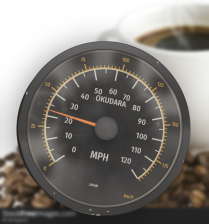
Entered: 22.5 mph
